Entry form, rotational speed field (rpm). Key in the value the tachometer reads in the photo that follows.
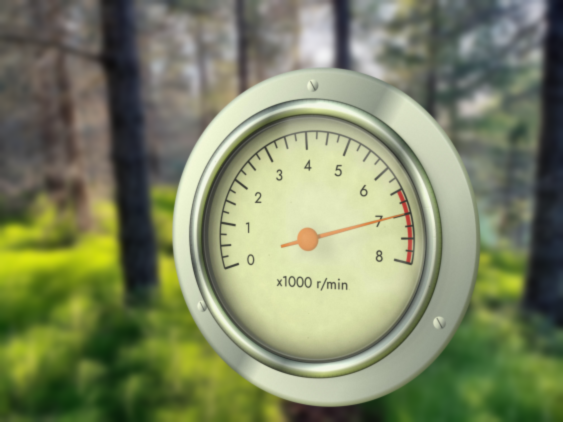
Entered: 7000 rpm
